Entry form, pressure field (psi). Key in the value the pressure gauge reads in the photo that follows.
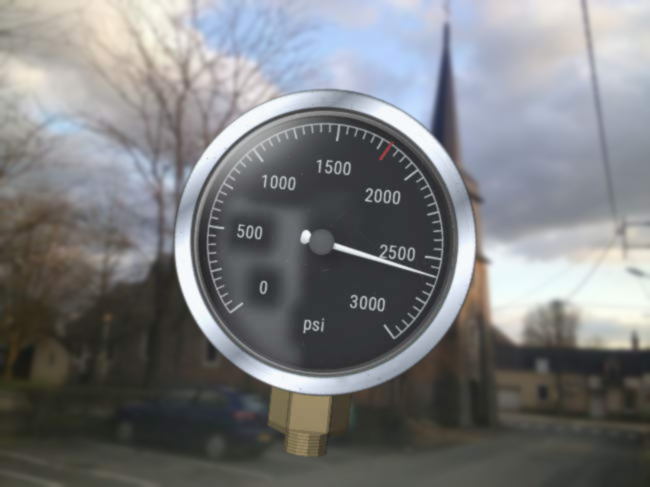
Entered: 2600 psi
